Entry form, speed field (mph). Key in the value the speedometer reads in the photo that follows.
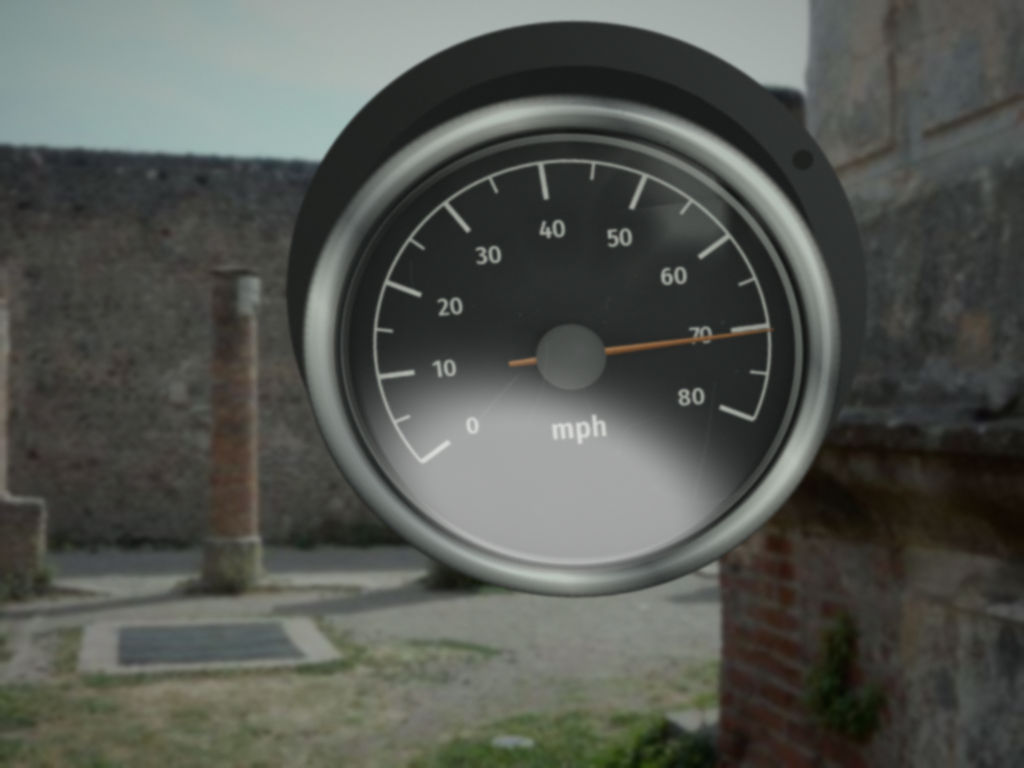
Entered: 70 mph
